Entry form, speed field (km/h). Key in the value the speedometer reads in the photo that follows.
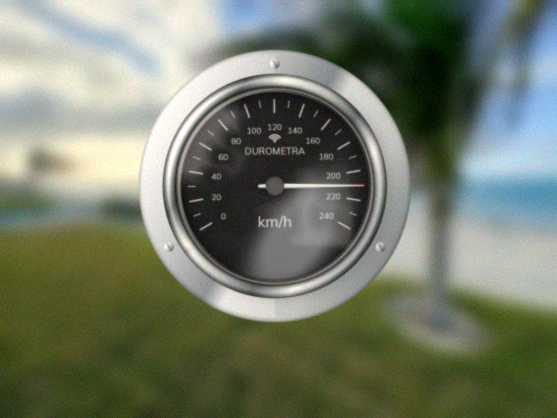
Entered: 210 km/h
